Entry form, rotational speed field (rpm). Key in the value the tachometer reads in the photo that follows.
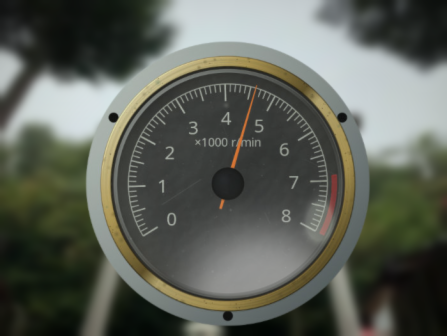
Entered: 4600 rpm
